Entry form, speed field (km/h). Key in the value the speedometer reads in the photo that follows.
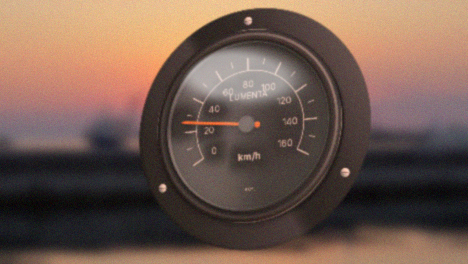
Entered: 25 km/h
